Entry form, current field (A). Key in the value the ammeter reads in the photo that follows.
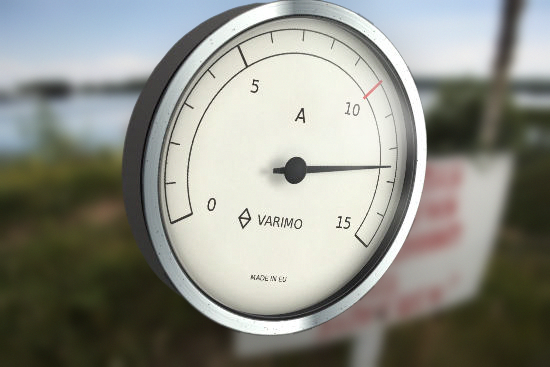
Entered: 12.5 A
